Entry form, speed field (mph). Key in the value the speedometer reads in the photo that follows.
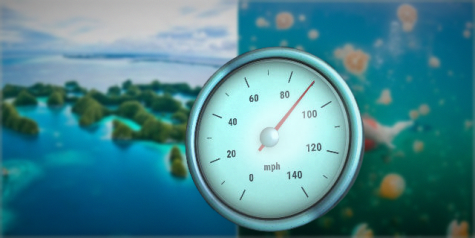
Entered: 90 mph
